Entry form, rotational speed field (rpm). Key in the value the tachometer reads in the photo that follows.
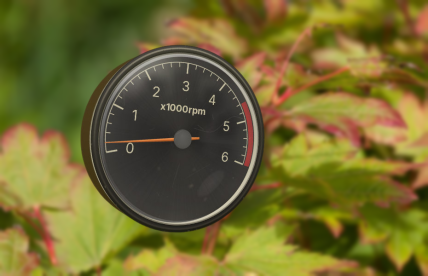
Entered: 200 rpm
